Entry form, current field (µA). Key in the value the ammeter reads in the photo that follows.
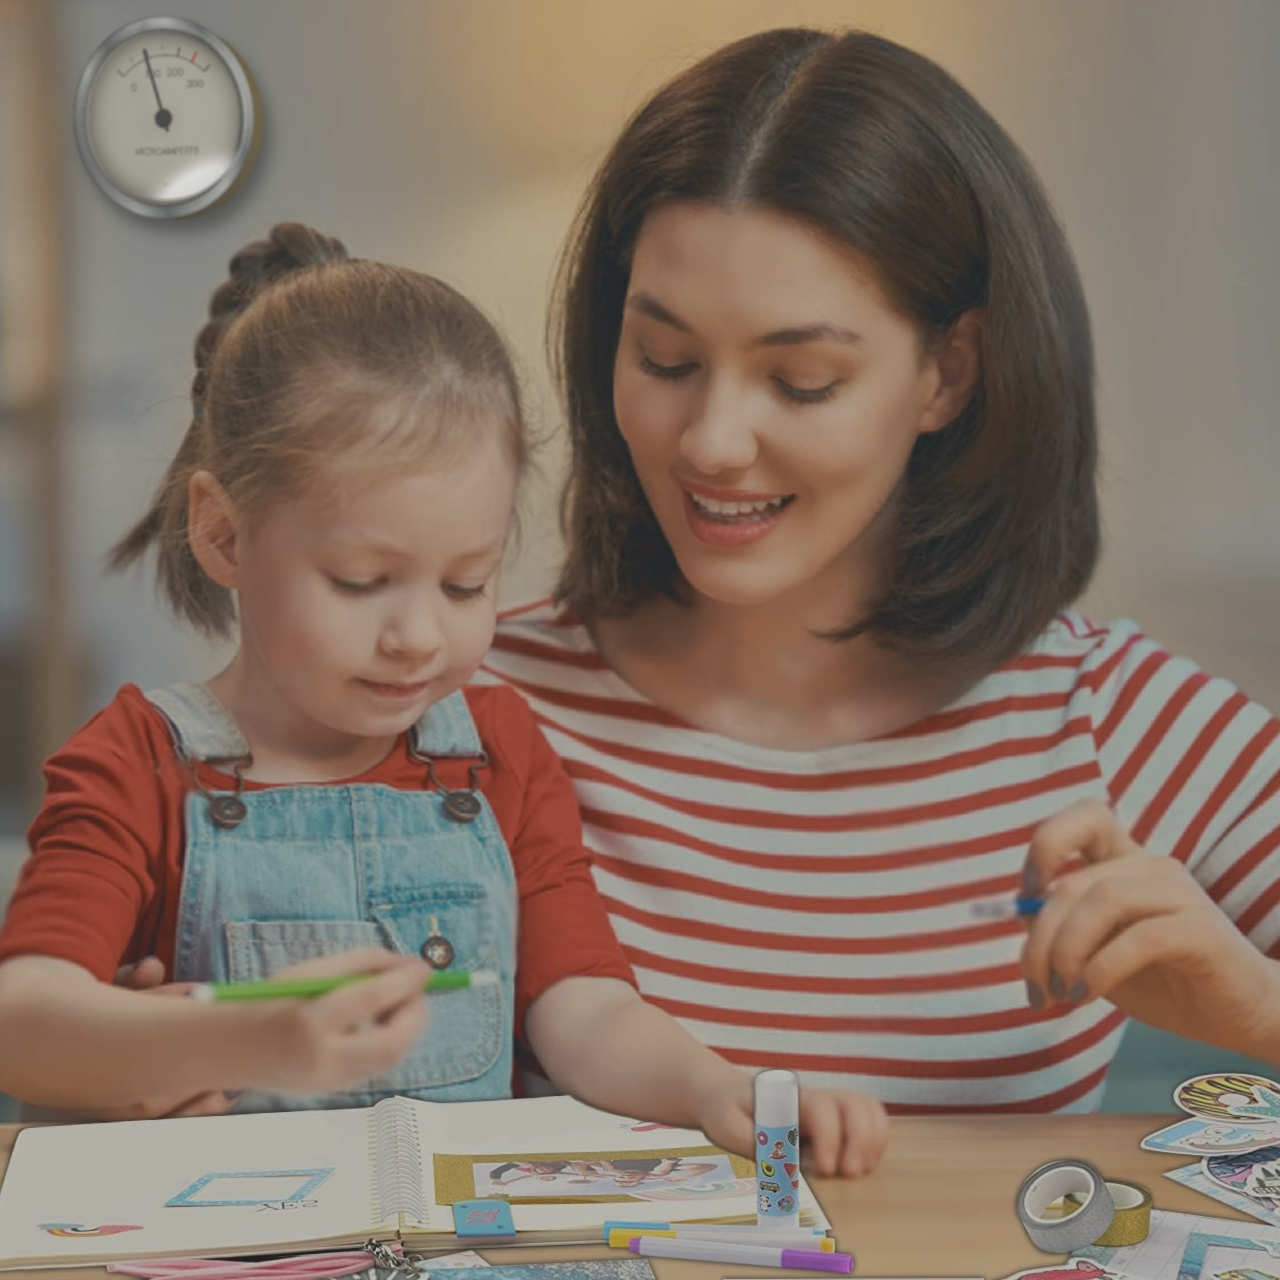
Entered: 100 µA
